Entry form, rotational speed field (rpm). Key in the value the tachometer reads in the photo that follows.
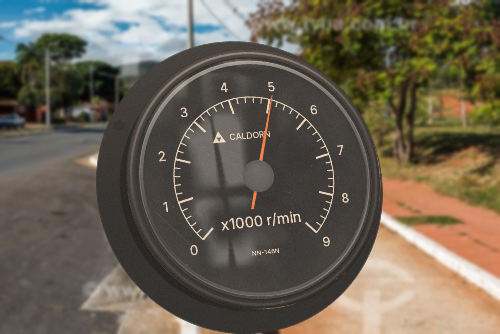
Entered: 5000 rpm
